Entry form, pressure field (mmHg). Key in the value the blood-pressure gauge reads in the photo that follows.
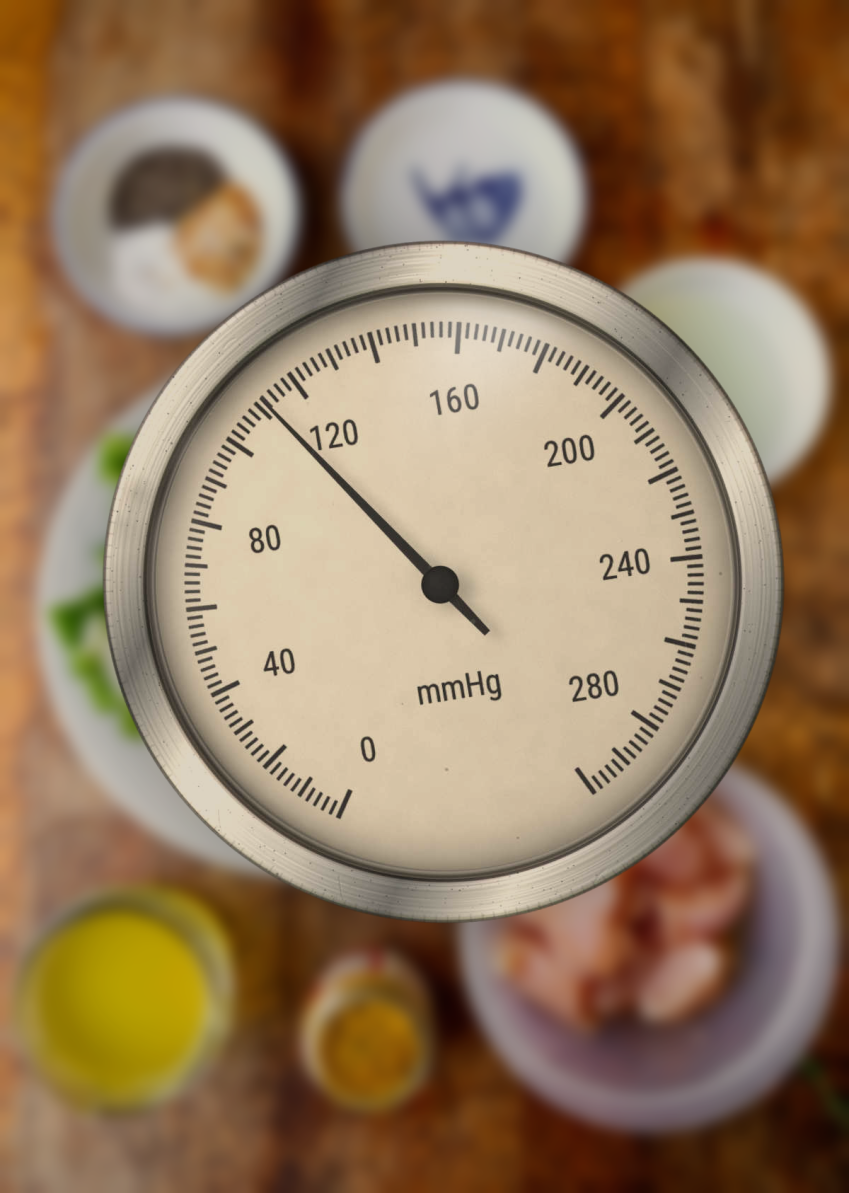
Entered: 112 mmHg
